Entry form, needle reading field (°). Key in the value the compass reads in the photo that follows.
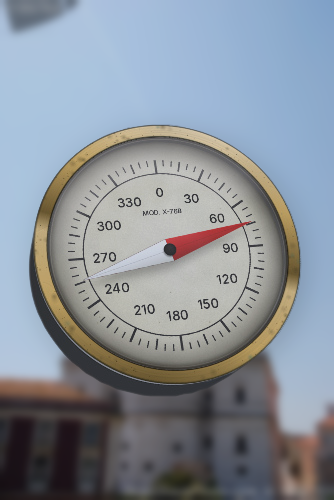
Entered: 75 °
